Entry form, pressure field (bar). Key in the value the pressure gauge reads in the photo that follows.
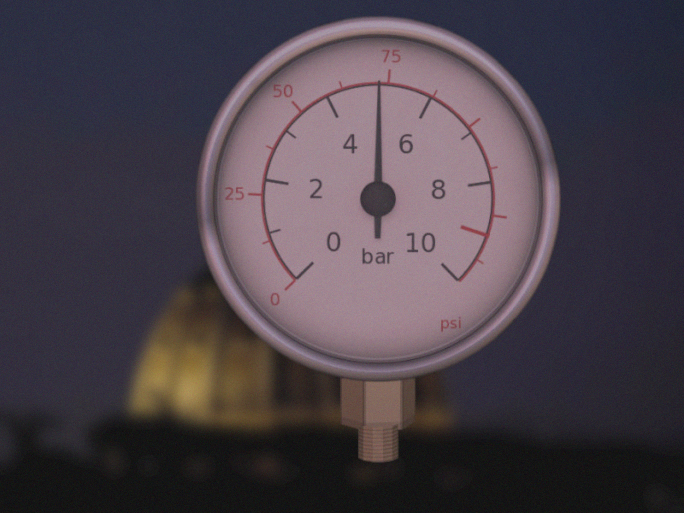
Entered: 5 bar
